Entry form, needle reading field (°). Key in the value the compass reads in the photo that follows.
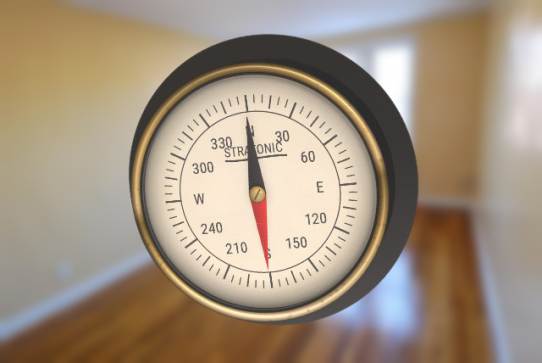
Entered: 180 °
